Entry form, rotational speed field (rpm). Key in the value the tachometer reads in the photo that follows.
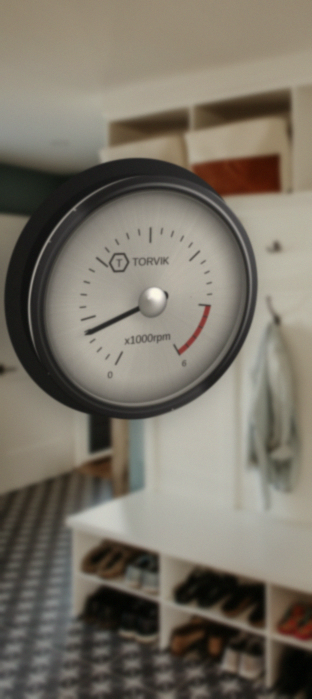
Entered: 800 rpm
